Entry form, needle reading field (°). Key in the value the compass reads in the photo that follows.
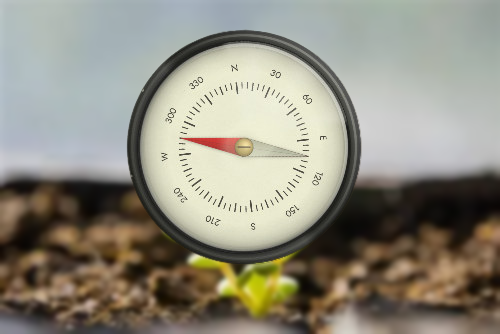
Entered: 285 °
